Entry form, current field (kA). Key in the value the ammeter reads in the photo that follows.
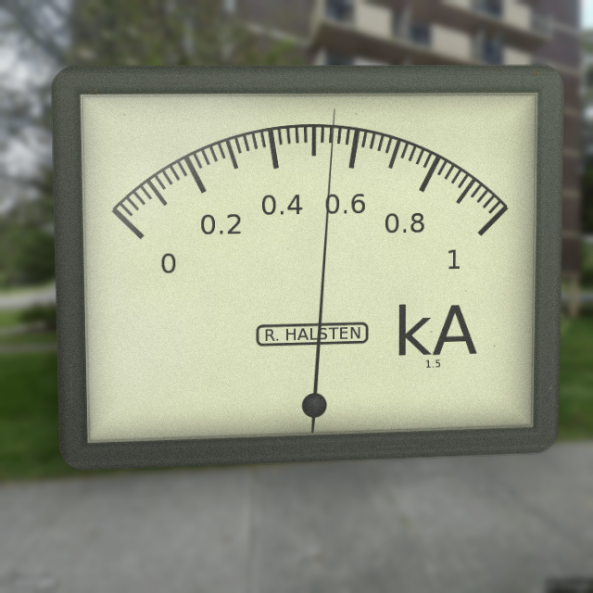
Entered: 0.54 kA
